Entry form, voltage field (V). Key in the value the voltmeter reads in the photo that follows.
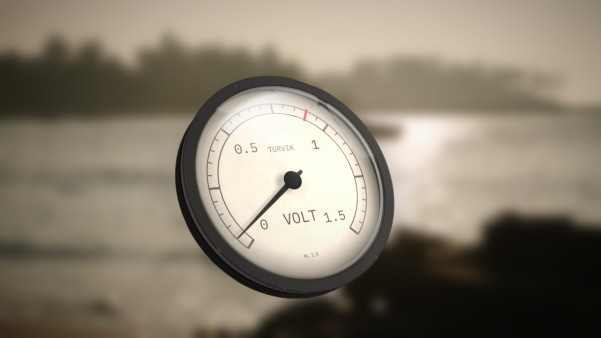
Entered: 0.05 V
